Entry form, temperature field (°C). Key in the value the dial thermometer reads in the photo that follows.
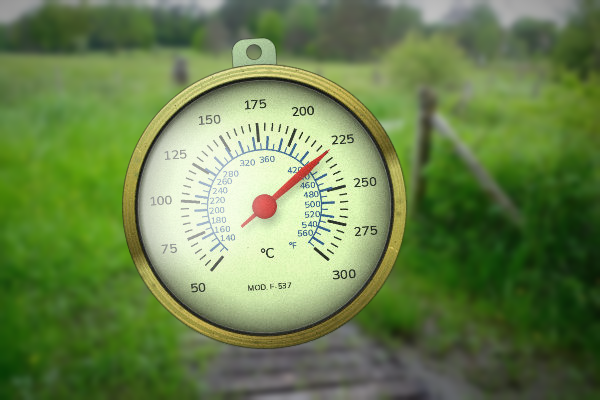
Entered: 225 °C
